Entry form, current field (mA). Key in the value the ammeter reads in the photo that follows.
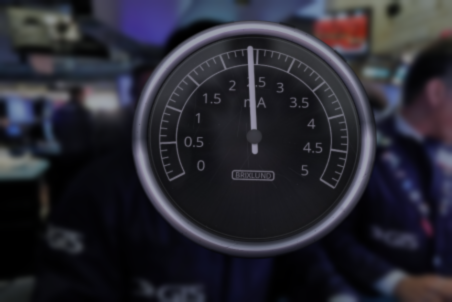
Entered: 2.4 mA
